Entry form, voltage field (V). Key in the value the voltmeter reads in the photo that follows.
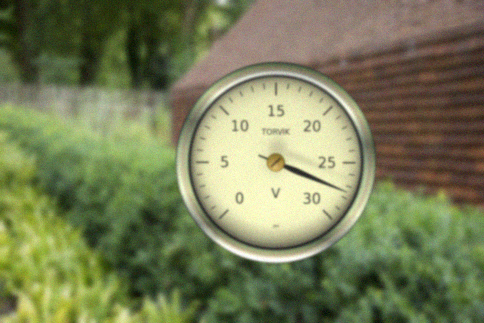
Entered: 27.5 V
